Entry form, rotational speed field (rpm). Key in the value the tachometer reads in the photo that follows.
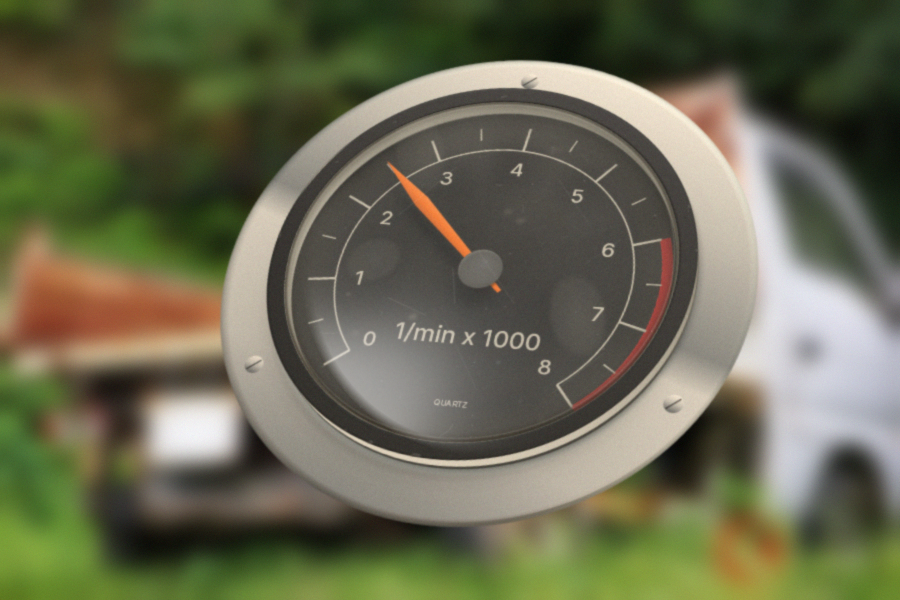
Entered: 2500 rpm
